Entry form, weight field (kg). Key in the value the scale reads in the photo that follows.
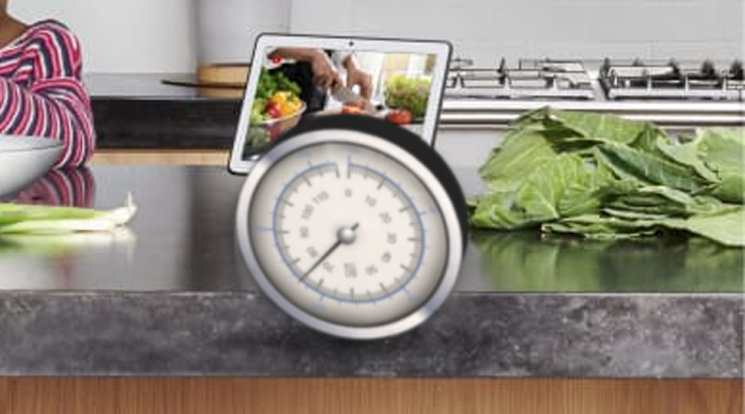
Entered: 75 kg
